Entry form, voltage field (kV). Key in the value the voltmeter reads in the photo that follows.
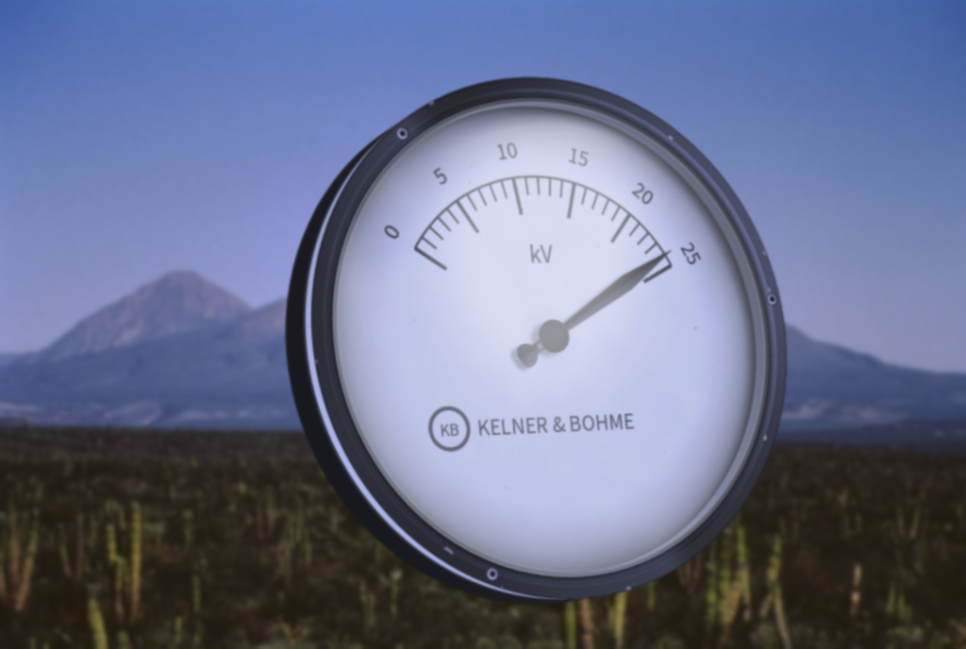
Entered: 24 kV
